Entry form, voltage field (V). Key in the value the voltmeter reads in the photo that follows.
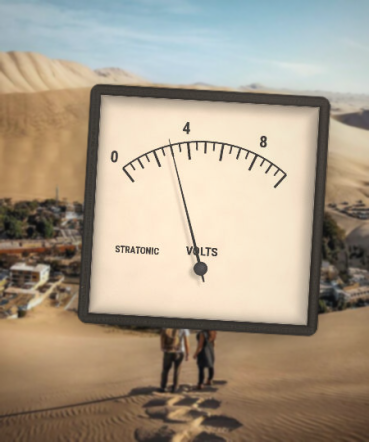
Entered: 3 V
